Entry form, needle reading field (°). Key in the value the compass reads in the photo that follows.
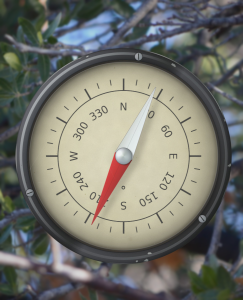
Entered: 205 °
